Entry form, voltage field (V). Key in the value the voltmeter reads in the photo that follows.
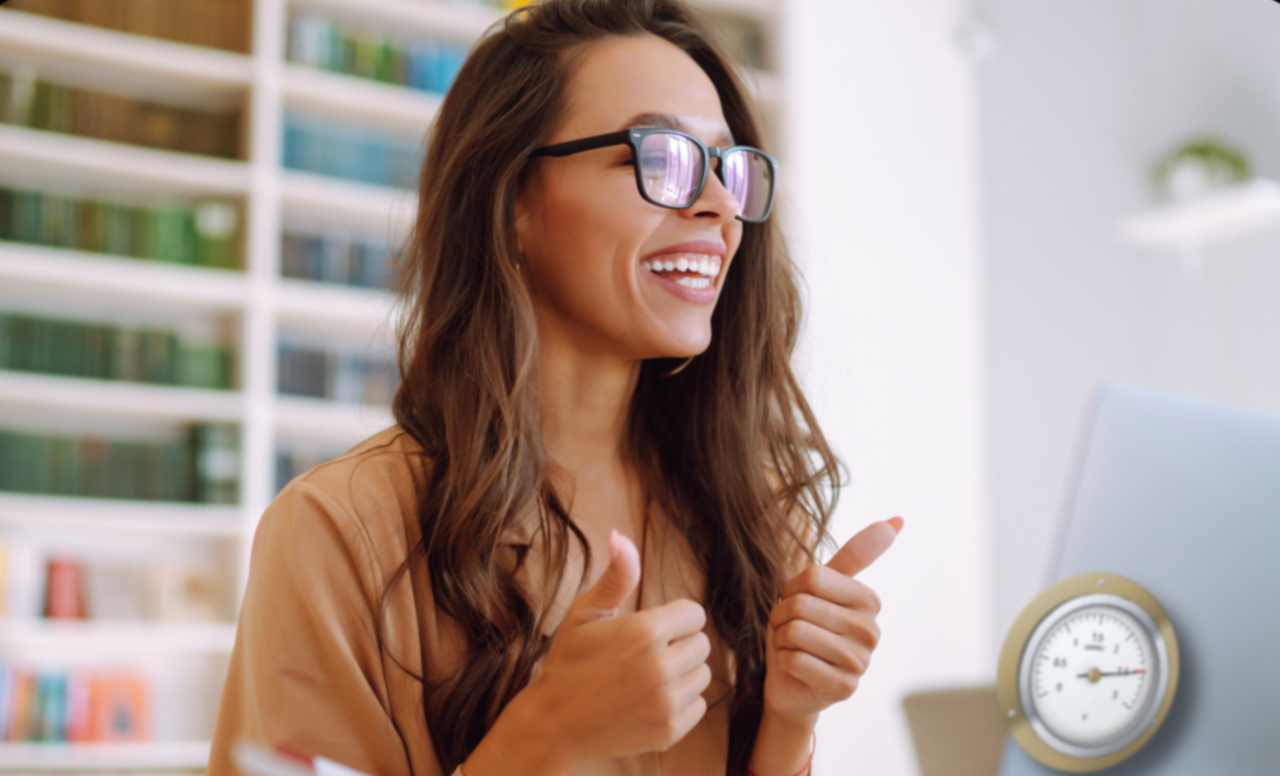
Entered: 2.5 V
